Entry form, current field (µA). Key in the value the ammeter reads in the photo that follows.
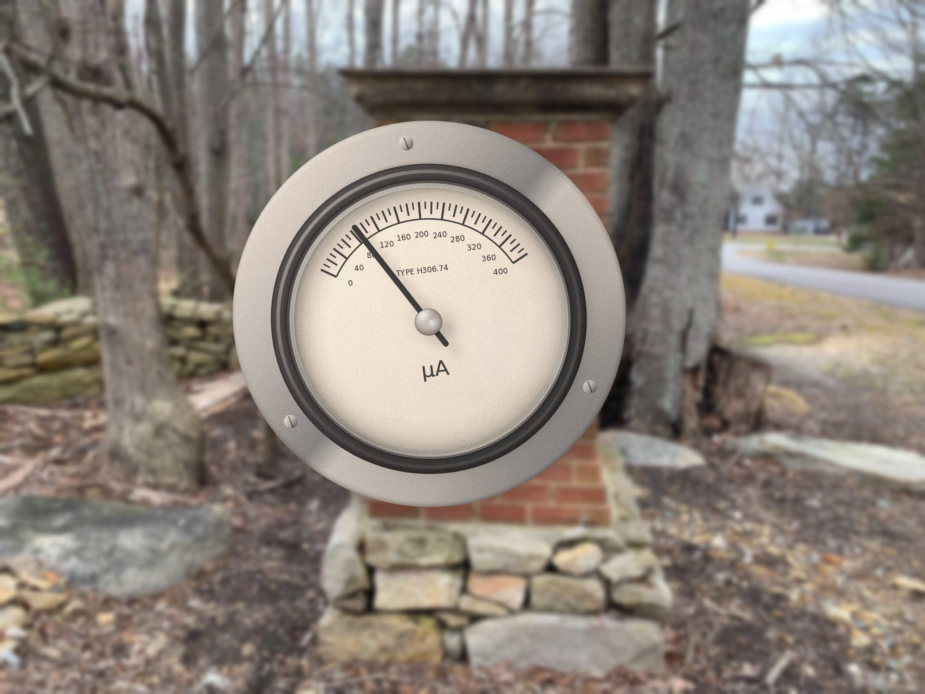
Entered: 90 µA
